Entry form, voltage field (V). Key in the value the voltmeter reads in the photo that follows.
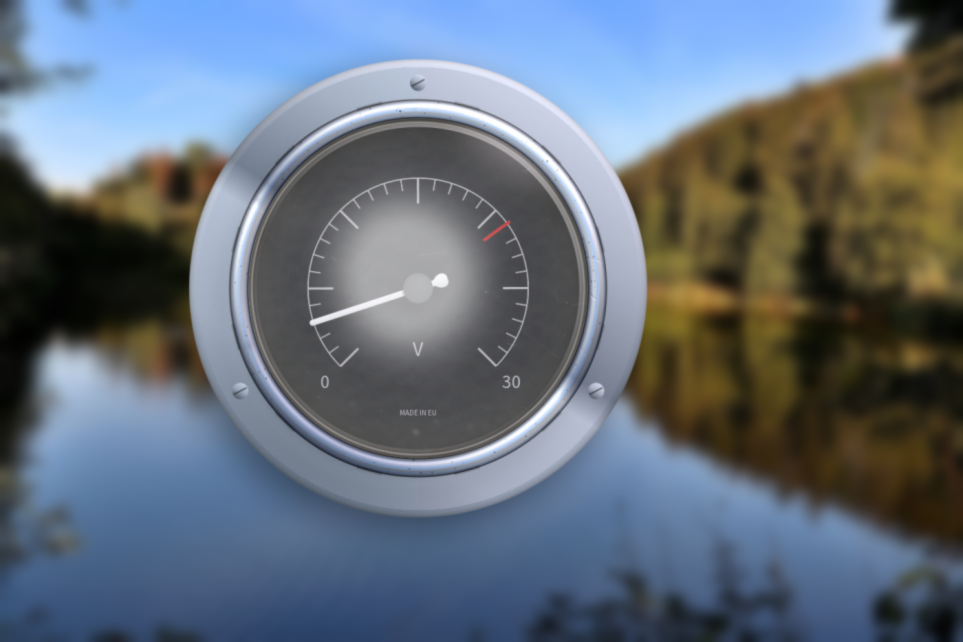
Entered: 3 V
